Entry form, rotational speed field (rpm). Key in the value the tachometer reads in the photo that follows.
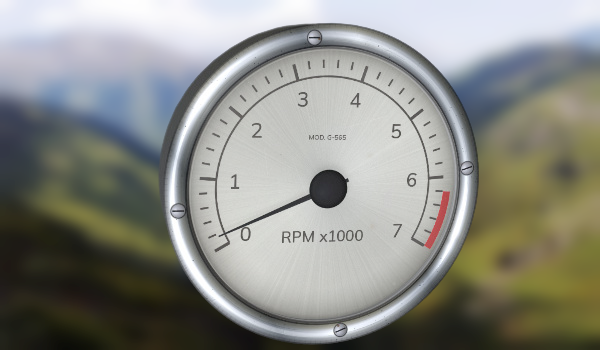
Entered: 200 rpm
